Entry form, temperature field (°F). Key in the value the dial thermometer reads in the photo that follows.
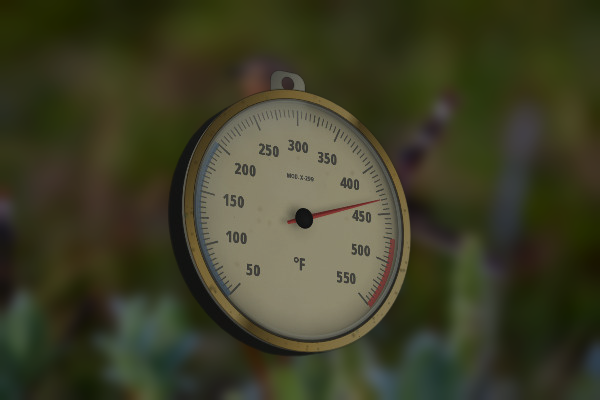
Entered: 435 °F
